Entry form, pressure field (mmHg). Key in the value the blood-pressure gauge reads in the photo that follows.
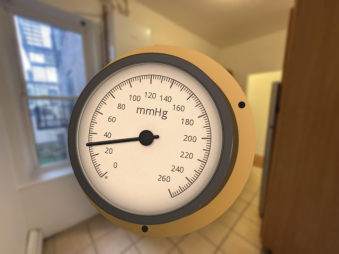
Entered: 30 mmHg
